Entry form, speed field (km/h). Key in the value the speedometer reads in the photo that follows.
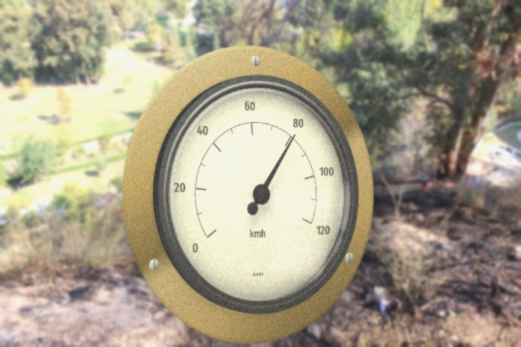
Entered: 80 km/h
